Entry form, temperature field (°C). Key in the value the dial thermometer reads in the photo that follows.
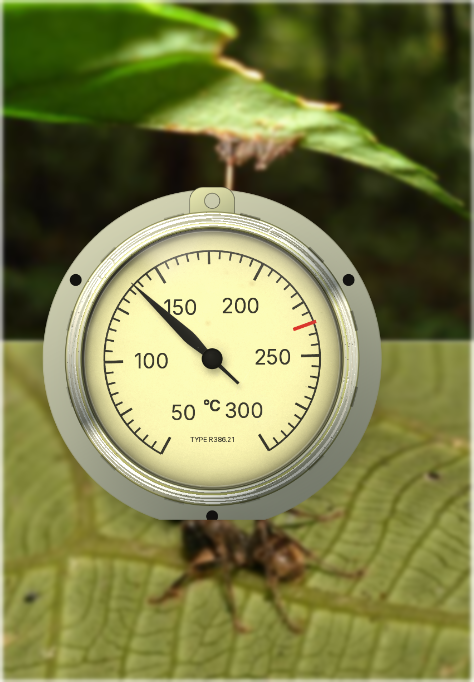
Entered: 137.5 °C
